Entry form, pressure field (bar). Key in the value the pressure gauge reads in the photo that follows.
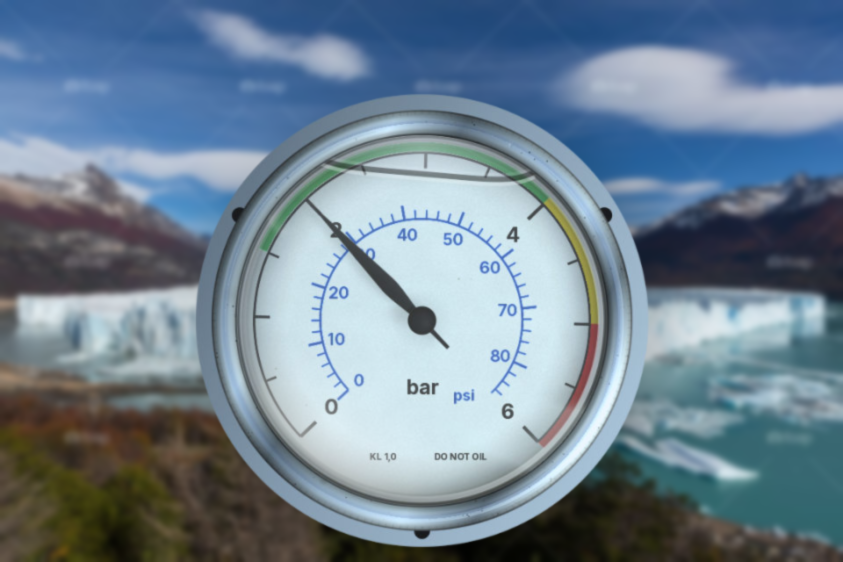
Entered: 2 bar
